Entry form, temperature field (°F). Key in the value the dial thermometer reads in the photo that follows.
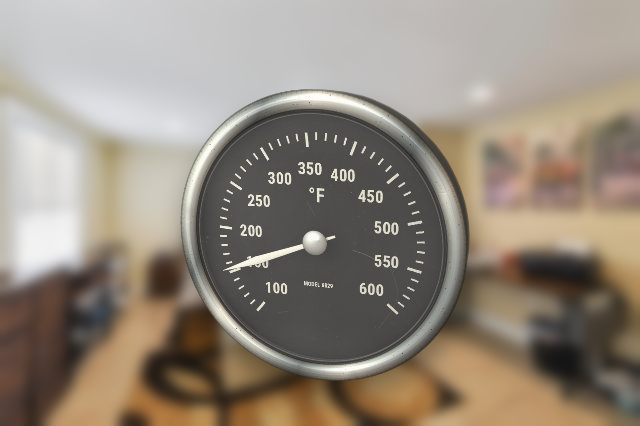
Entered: 155 °F
